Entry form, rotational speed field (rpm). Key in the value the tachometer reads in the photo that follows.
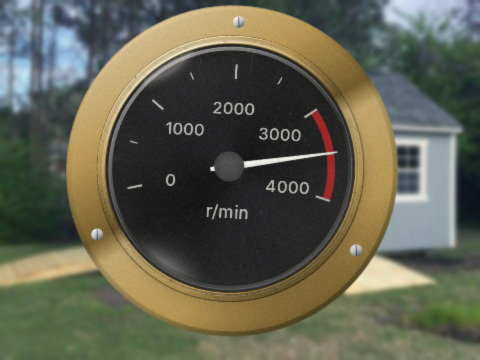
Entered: 3500 rpm
